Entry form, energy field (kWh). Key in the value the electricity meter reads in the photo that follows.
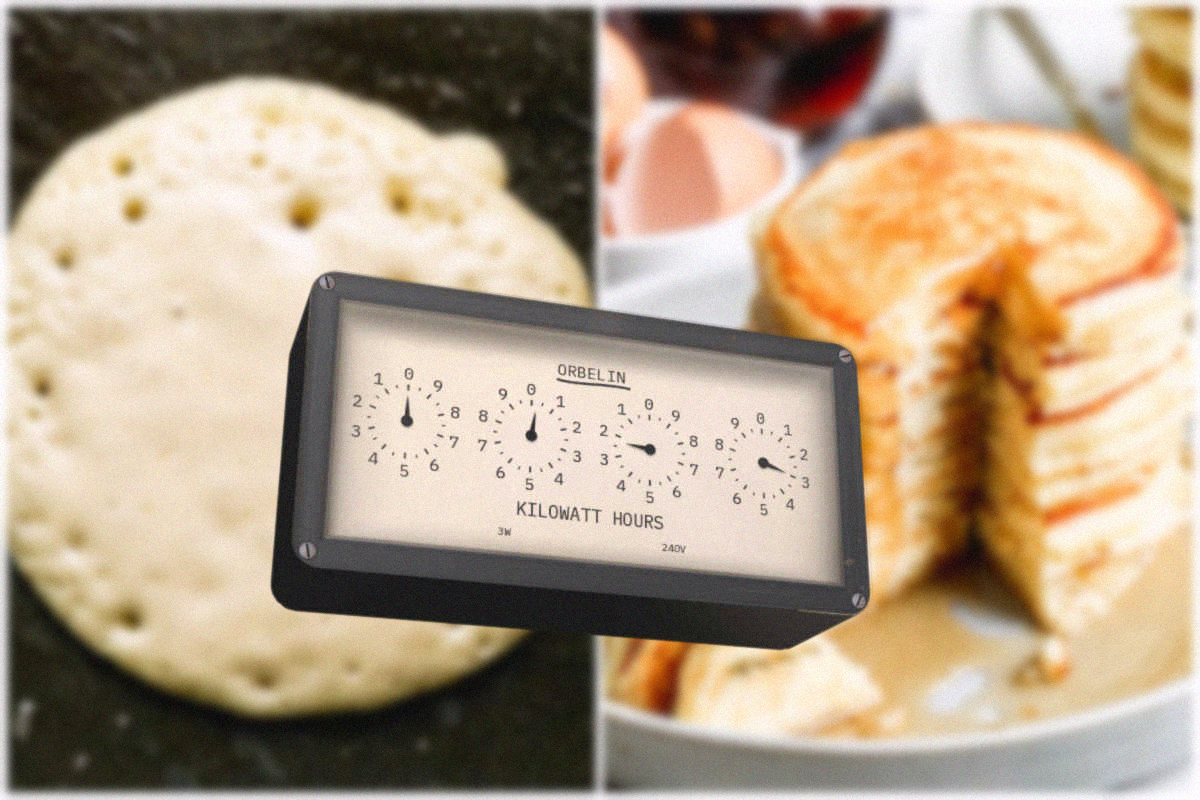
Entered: 23 kWh
